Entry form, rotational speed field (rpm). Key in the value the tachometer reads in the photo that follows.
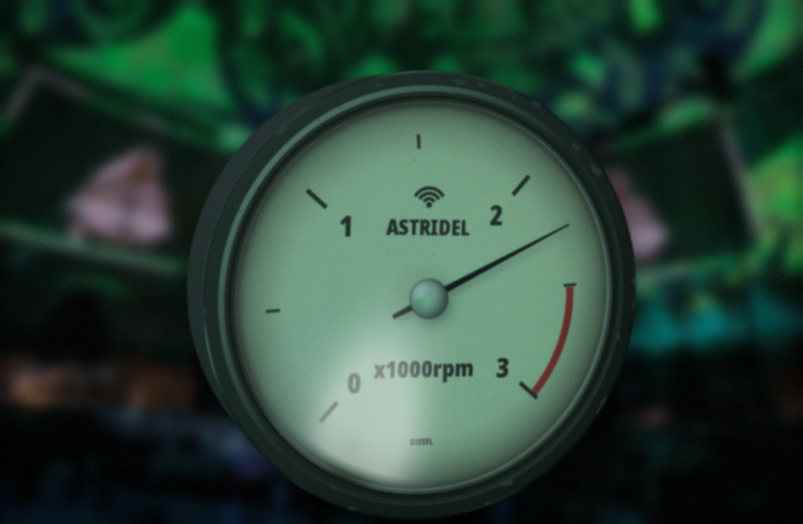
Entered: 2250 rpm
